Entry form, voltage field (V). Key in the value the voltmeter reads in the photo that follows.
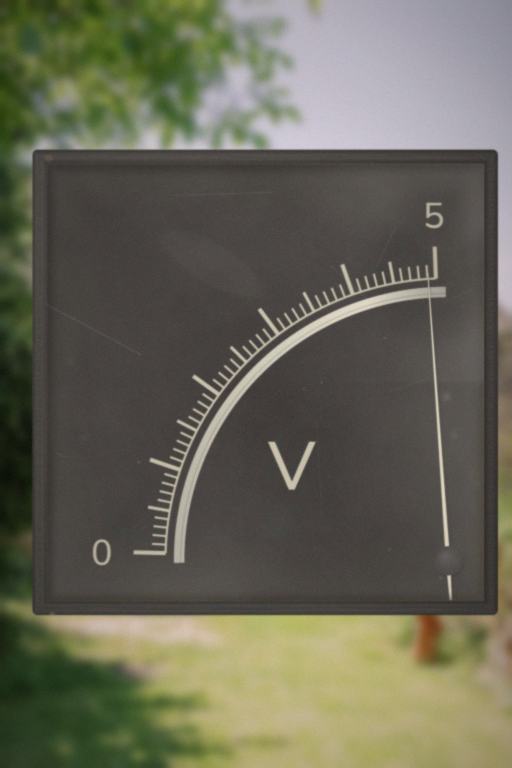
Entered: 4.9 V
